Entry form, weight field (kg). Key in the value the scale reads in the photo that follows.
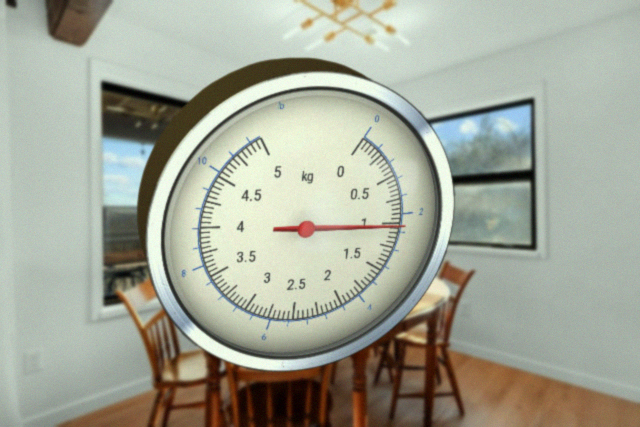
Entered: 1 kg
